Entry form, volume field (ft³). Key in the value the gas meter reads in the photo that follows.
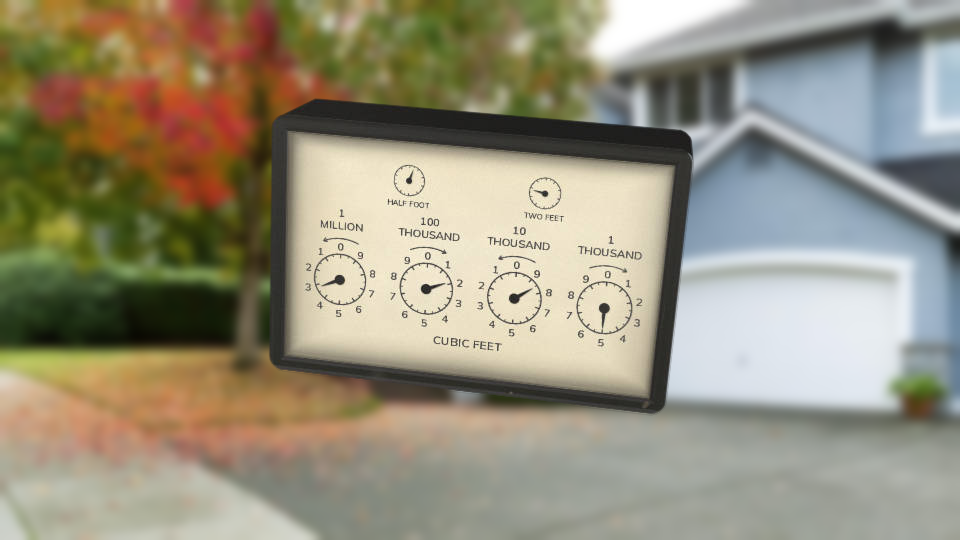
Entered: 318500 ft³
